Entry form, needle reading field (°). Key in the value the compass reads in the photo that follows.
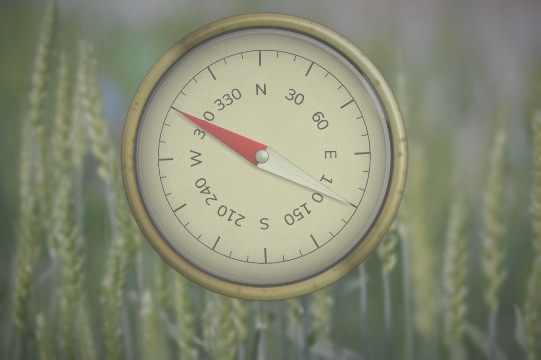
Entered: 300 °
